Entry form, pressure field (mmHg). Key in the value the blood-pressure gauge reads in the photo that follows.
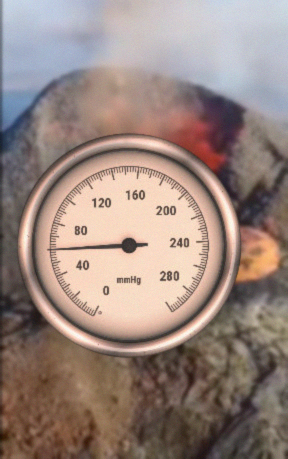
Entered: 60 mmHg
